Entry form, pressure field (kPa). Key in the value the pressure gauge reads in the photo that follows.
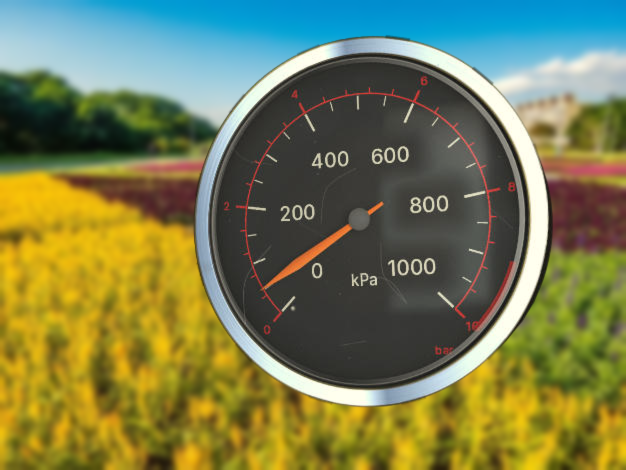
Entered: 50 kPa
